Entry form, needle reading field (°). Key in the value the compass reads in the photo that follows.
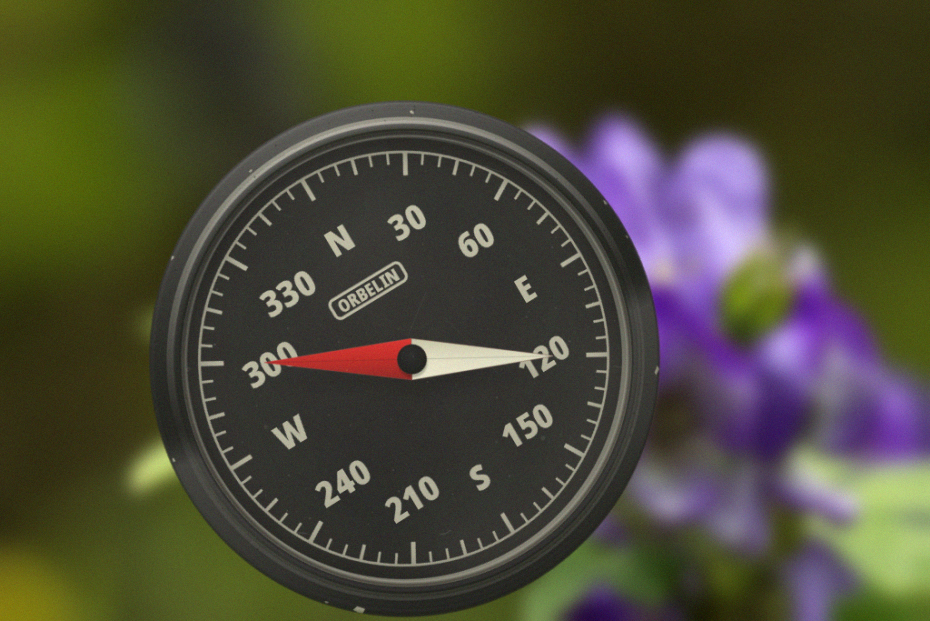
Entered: 300 °
